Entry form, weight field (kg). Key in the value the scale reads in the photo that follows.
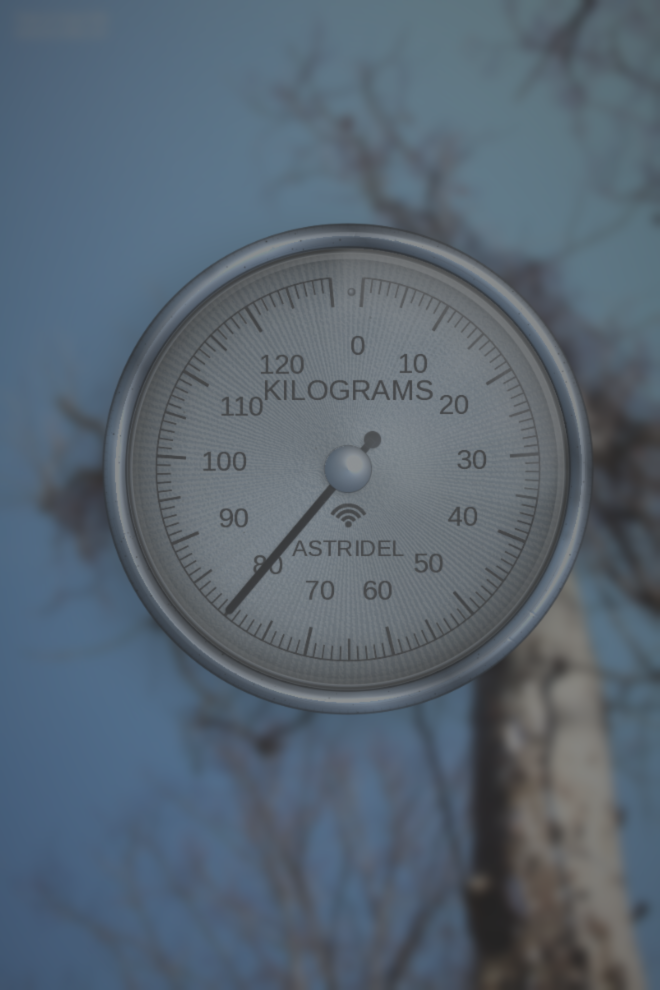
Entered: 80 kg
